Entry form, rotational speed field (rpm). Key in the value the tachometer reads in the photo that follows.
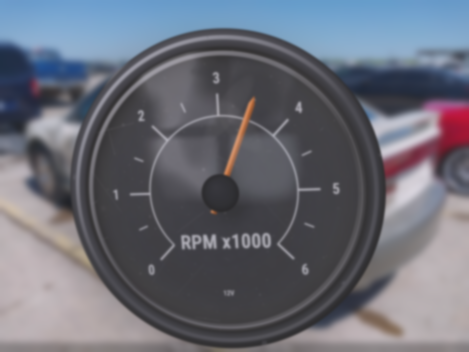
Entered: 3500 rpm
